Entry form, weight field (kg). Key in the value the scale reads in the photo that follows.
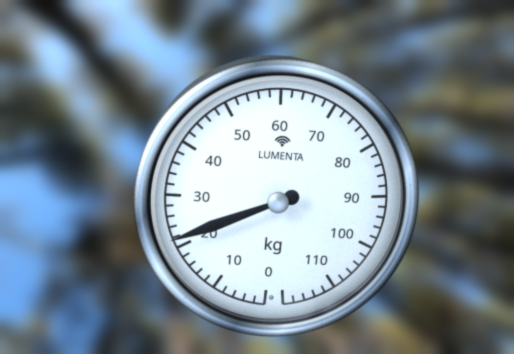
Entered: 22 kg
